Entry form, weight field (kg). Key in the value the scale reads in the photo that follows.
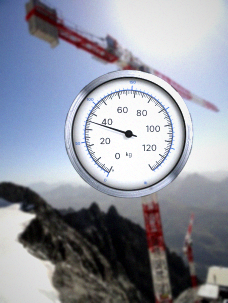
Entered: 35 kg
